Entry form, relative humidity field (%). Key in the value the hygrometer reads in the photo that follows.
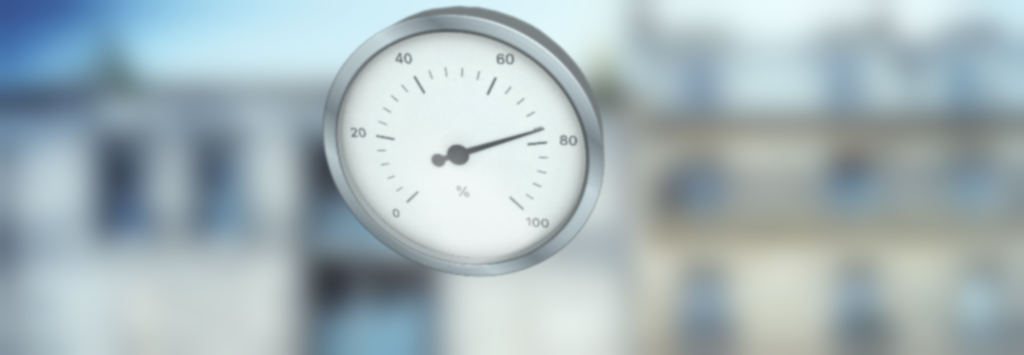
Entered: 76 %
